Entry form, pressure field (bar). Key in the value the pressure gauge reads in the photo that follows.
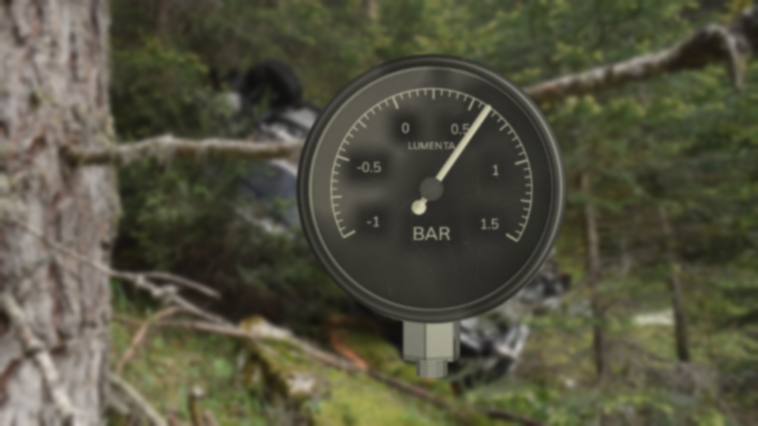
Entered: 0.6 bar
